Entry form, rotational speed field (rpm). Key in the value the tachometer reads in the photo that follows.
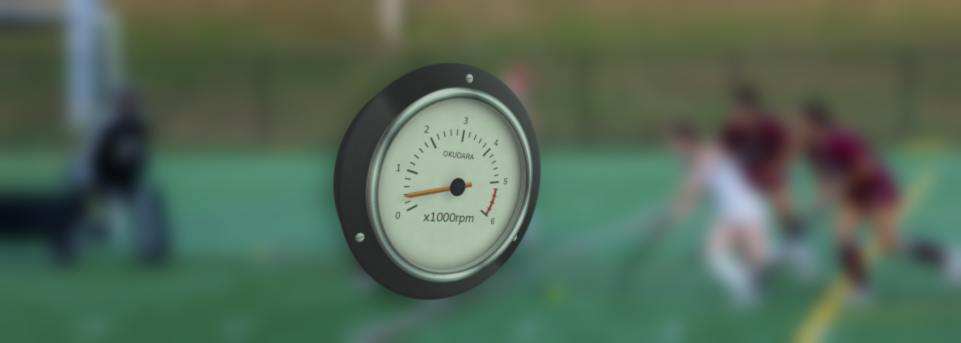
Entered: 400 rpm
